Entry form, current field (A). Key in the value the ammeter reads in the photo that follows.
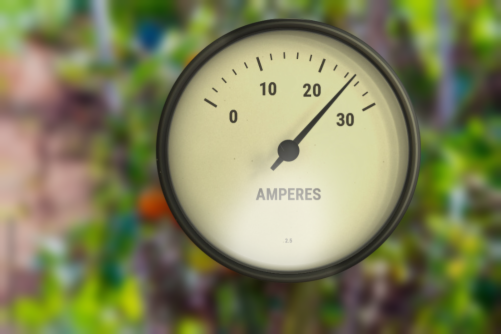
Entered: 25 A
